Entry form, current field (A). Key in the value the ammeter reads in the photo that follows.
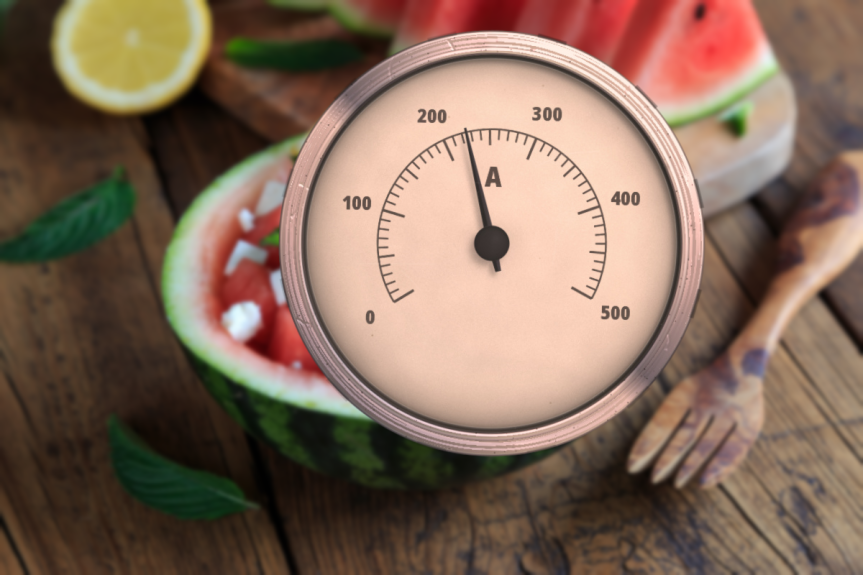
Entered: 225 A
